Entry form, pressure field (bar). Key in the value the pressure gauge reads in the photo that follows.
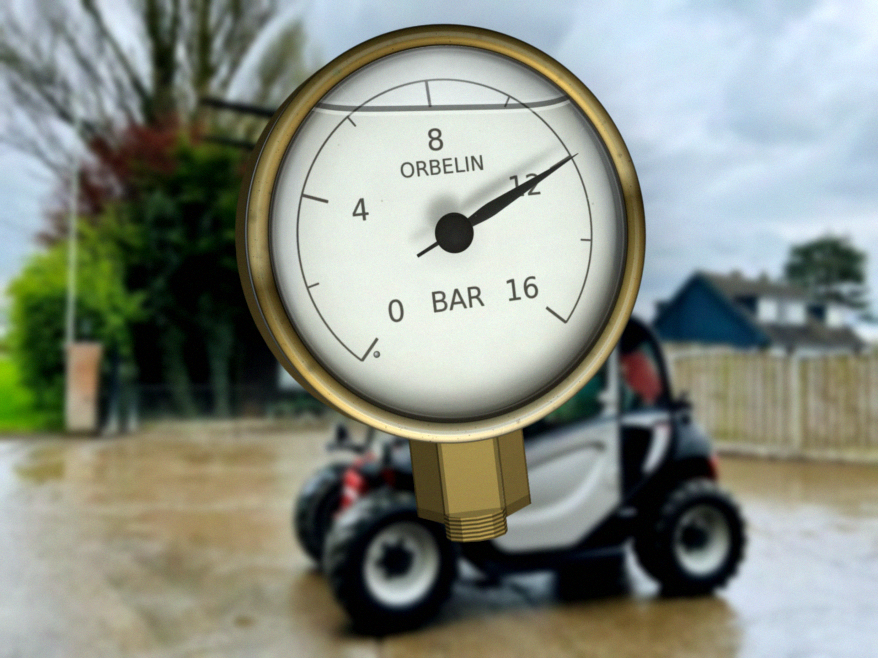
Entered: 12 bar
